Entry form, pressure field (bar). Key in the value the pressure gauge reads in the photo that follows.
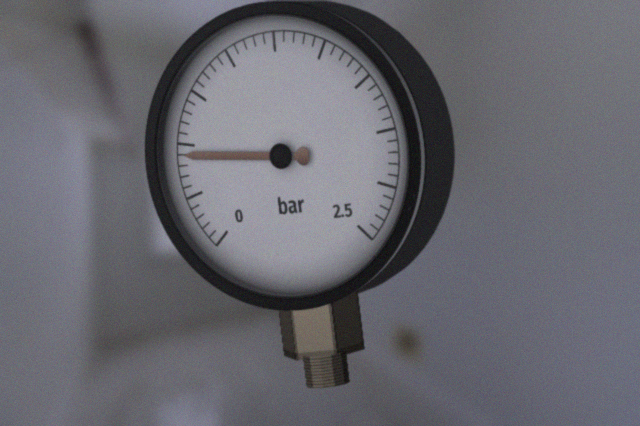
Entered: 0.45 bar
